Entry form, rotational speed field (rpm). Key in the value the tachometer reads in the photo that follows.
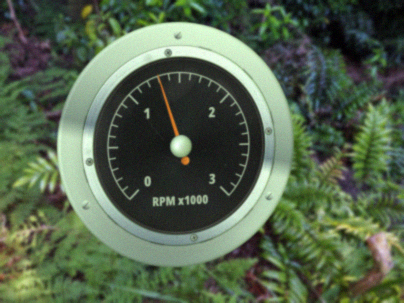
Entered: 1300 rpm
